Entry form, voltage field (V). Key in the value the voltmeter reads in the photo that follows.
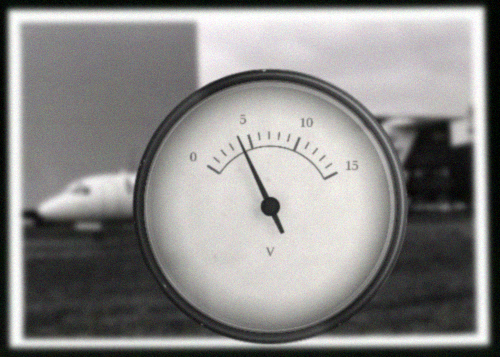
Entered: 4 V
